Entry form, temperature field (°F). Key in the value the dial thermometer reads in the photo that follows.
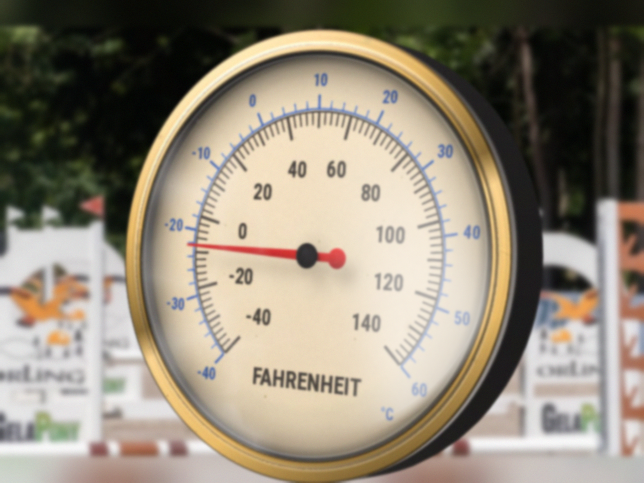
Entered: -8 °F
